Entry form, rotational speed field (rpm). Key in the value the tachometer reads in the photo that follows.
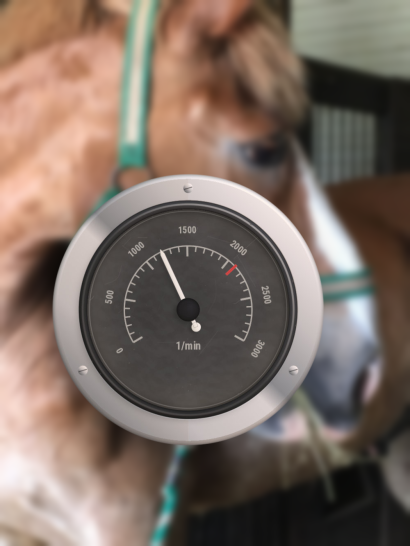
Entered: 1200 rpm
